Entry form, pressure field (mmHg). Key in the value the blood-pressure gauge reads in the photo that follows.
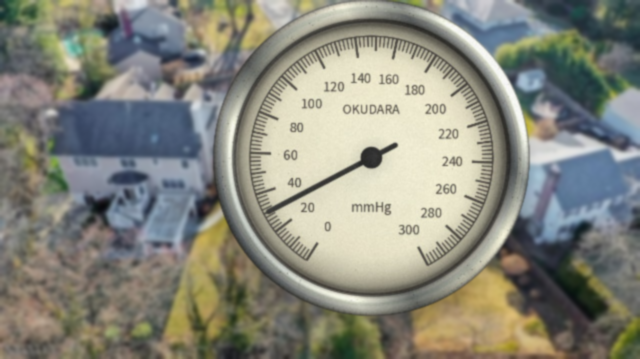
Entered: 30 mmHg
